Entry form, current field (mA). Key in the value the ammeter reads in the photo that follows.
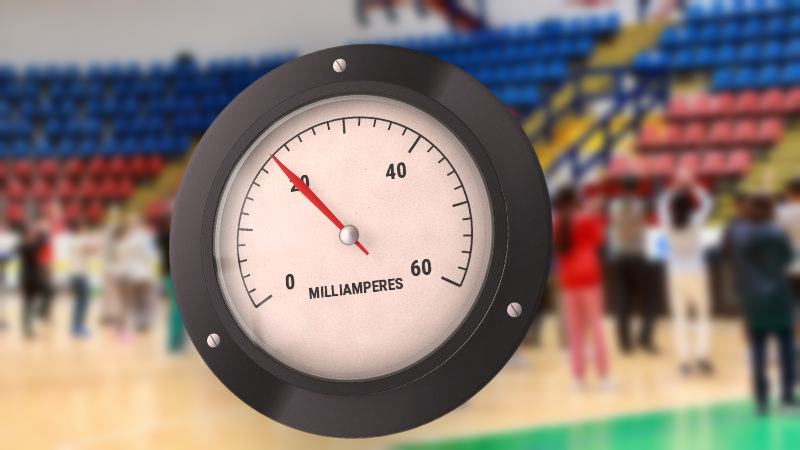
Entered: 20 mA
